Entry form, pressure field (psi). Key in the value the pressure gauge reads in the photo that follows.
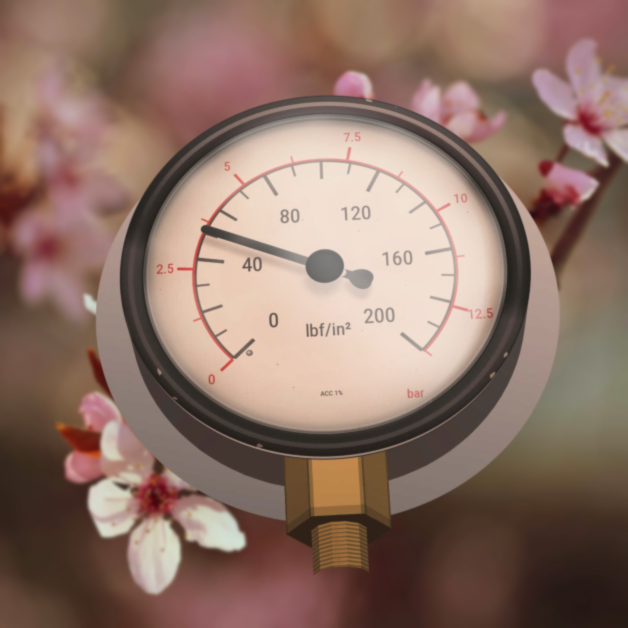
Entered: 50 psi
